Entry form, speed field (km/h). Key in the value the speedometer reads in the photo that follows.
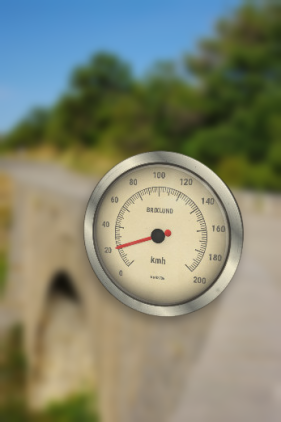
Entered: 20 km/h
